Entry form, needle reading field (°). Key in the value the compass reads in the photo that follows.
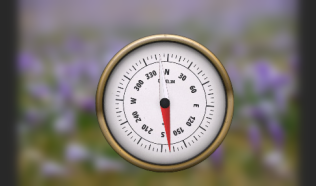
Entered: 170 °
